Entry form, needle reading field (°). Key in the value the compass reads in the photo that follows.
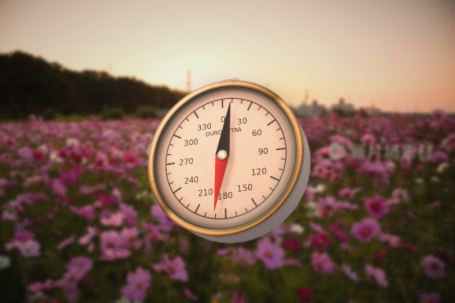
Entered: 190 °
